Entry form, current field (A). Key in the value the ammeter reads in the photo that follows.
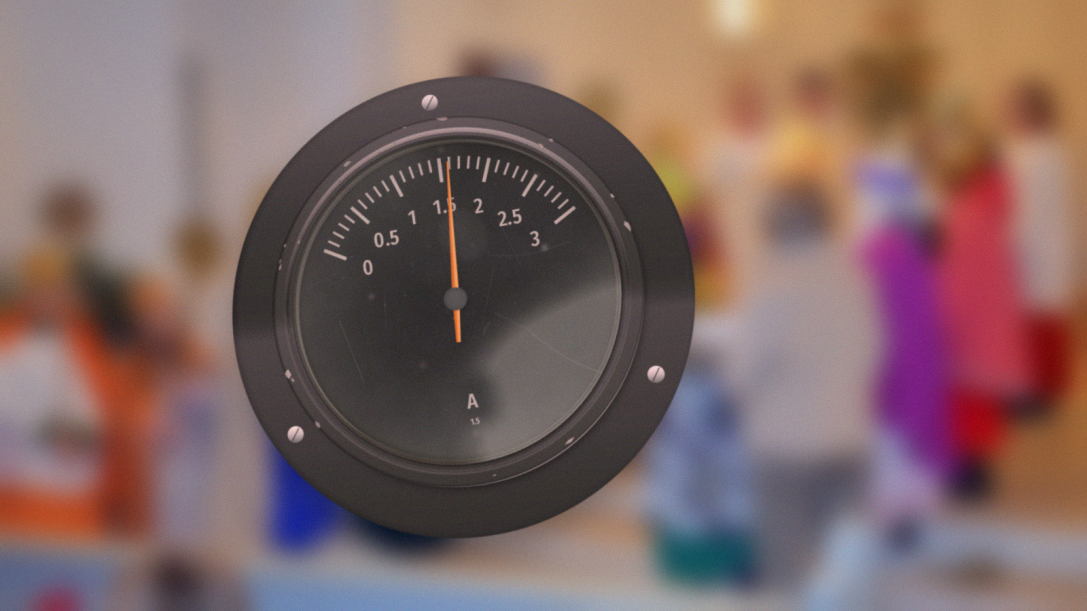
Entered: 1.6 A
